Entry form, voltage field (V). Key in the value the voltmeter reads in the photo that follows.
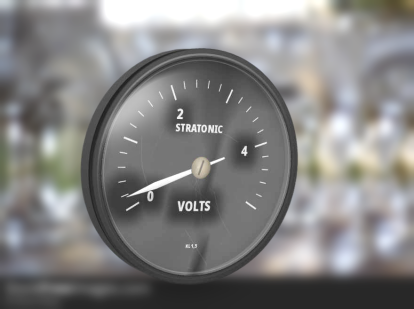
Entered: 0.2 V
